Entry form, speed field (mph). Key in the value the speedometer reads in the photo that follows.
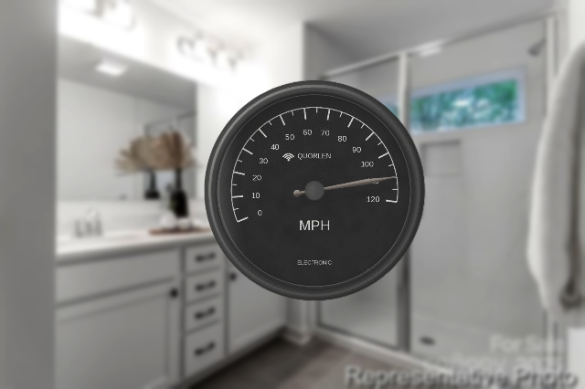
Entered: 110 mph
